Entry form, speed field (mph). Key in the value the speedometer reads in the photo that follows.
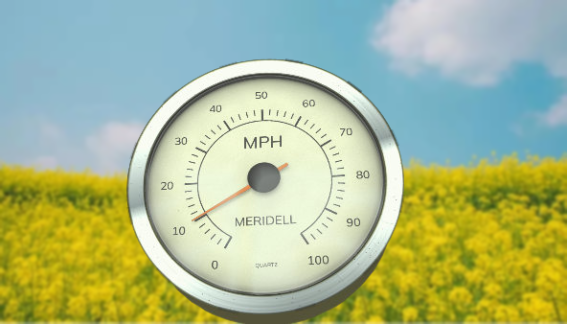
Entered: 10 mph
